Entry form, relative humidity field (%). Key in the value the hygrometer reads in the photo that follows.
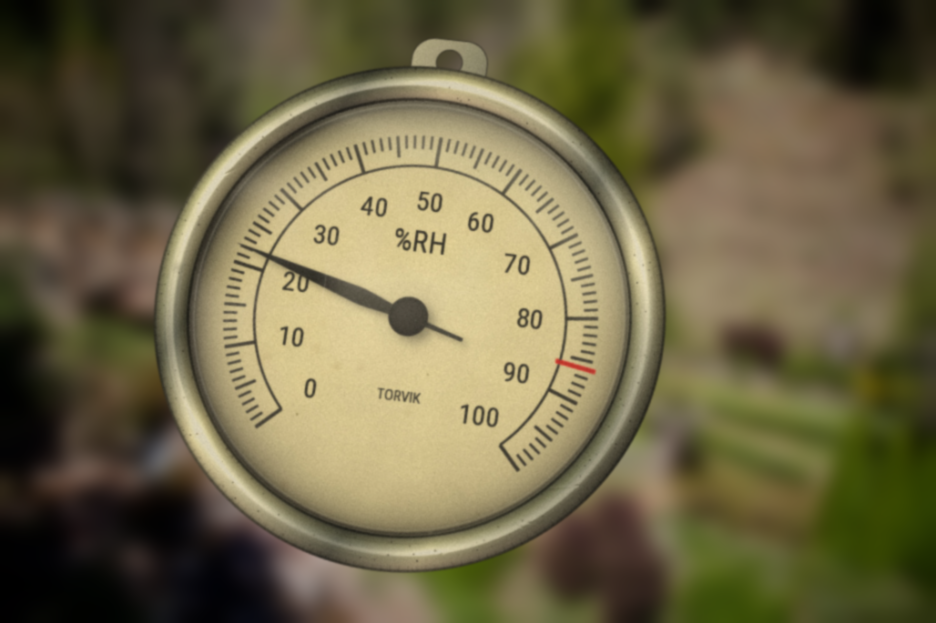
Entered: 22 %
